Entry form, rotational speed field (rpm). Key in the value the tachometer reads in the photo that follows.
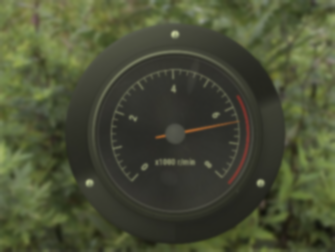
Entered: 6400 rpm
